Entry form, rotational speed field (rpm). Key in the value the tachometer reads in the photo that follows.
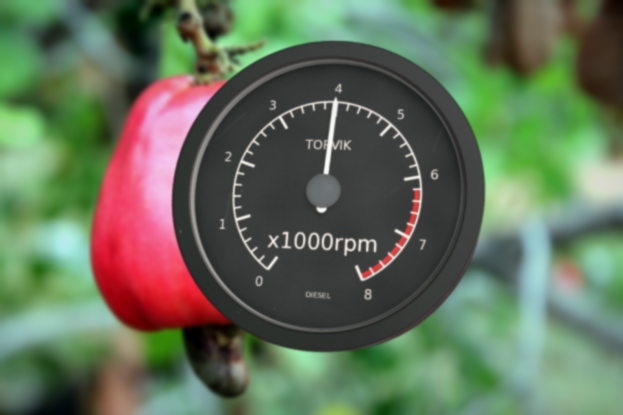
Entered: 4000 rpm
